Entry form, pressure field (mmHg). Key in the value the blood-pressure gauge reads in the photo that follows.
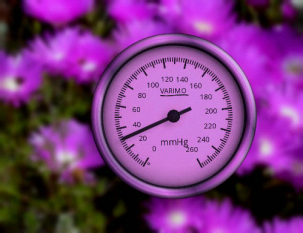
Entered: 30 mmHg
